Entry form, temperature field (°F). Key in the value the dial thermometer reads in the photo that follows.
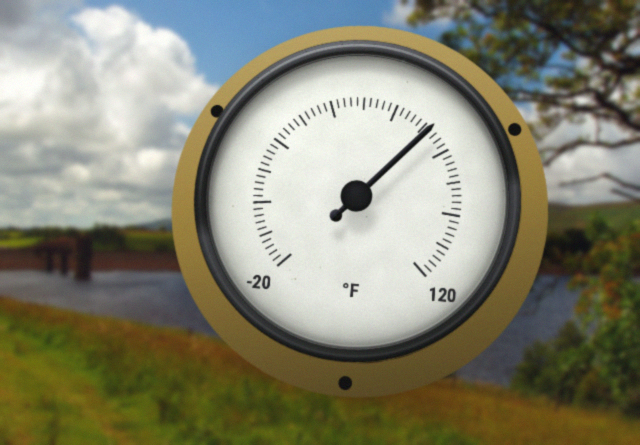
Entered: 72 °F
